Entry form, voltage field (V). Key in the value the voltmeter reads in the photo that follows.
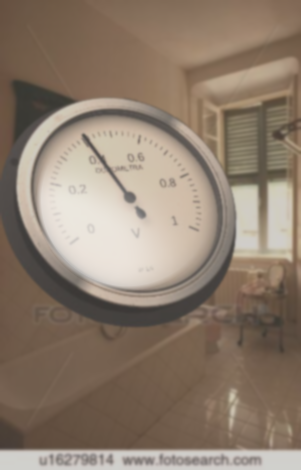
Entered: 0.4 V
